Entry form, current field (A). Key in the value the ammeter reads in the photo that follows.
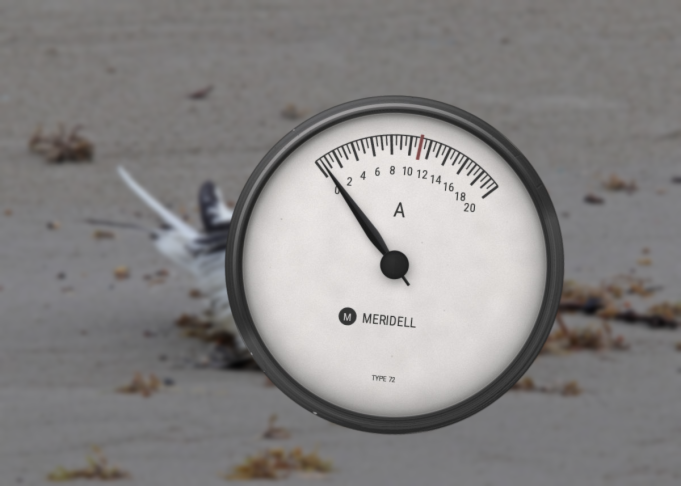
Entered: 0.5 A
